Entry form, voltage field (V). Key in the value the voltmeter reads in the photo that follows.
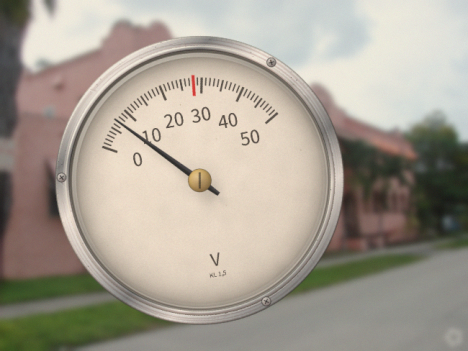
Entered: 7 V
